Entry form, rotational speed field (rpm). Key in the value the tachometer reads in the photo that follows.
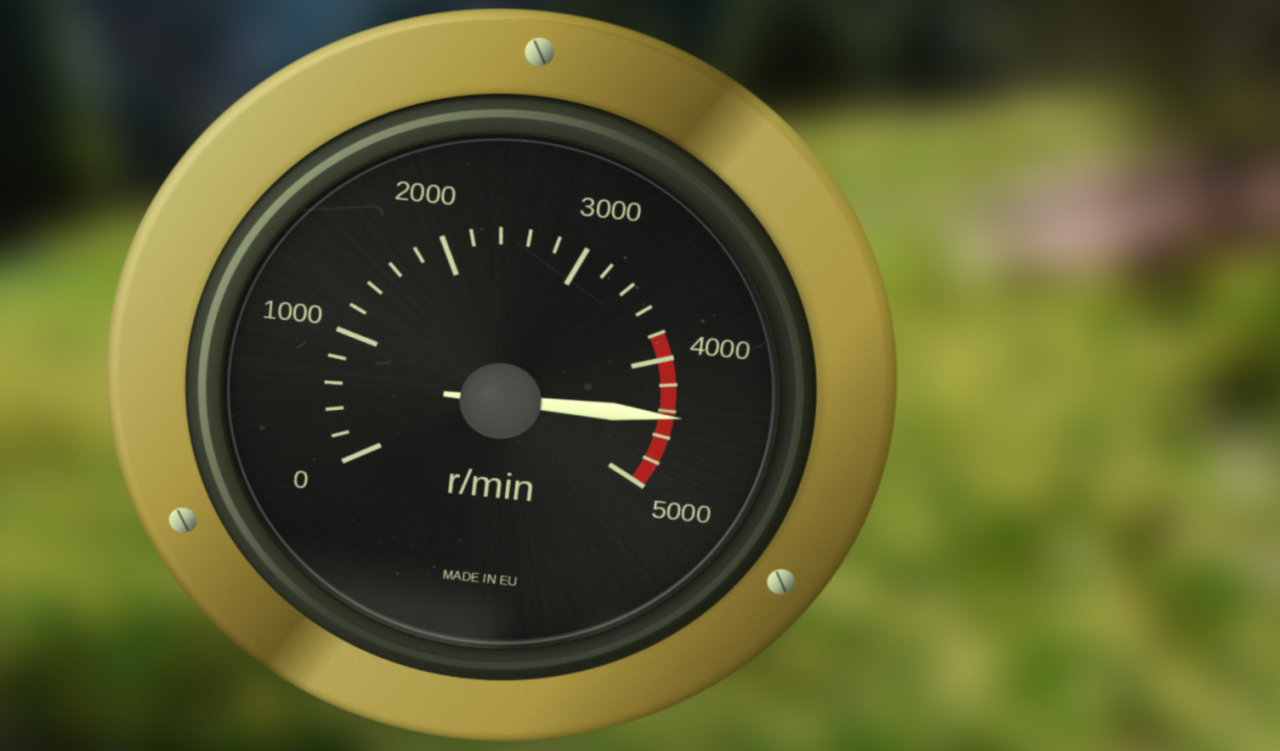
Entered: 4400 rpm
